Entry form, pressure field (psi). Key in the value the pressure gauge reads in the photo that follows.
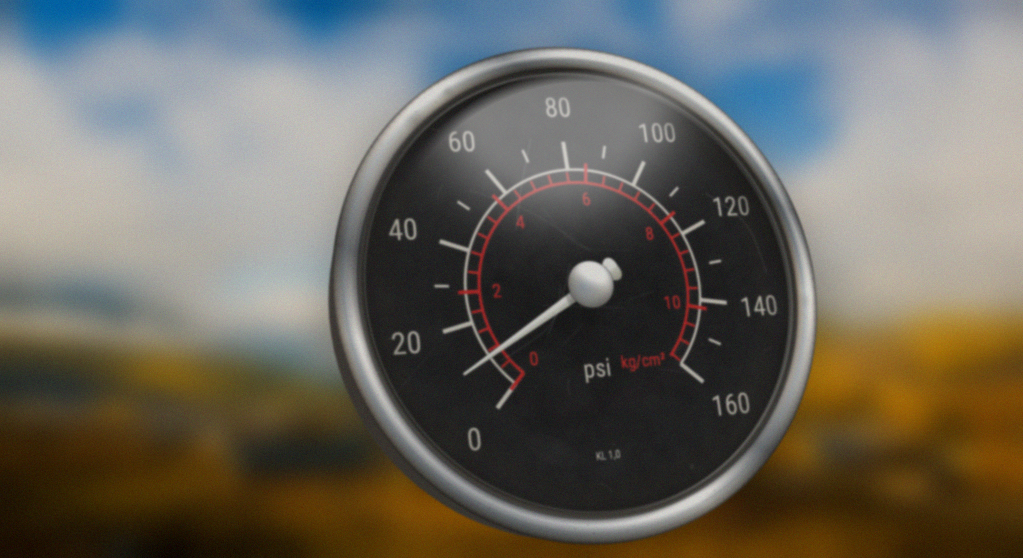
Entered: 10 psi
